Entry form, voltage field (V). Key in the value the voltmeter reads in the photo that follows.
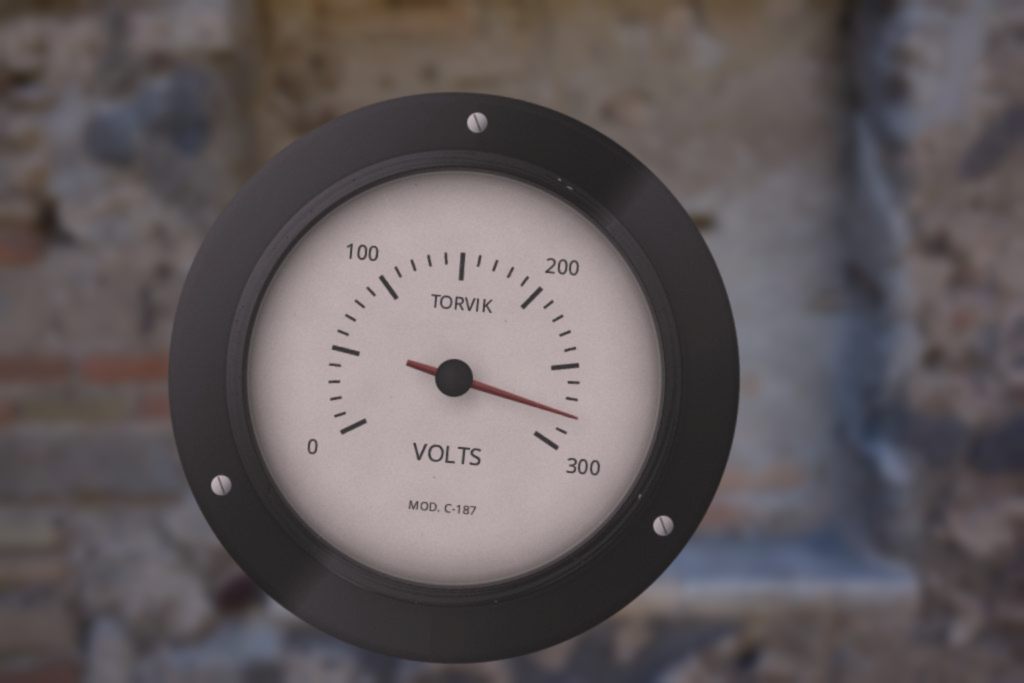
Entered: 280 V
